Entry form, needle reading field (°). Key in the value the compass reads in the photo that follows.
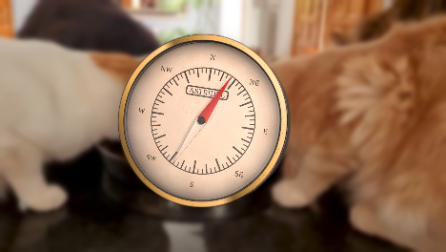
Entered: 25 °
